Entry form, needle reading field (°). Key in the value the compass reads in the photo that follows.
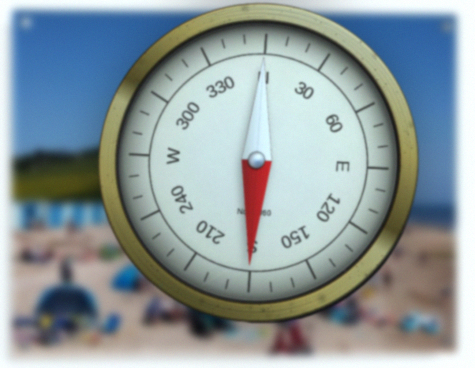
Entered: 180 °
